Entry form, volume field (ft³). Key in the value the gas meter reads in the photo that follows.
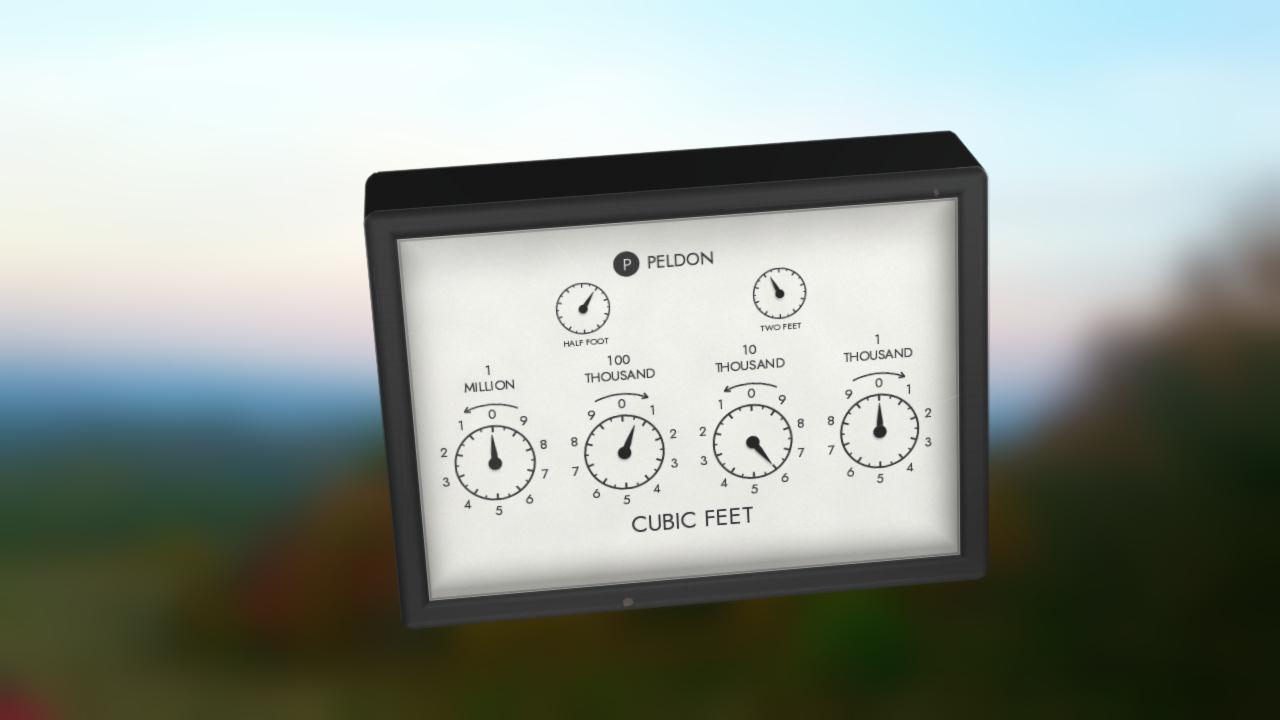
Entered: 6000 ft³
